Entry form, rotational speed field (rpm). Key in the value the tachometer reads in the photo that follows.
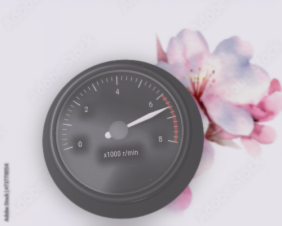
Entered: 6600 rpm
